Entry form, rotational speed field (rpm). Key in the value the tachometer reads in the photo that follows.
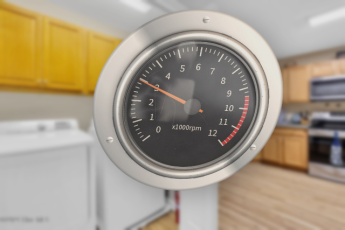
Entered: 3000 rpm
